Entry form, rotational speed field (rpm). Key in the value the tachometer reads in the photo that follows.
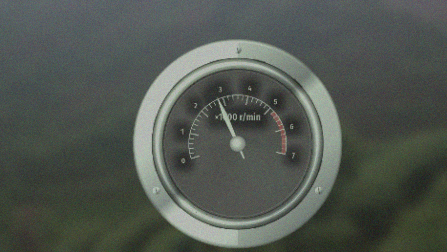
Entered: 2800 rpm
